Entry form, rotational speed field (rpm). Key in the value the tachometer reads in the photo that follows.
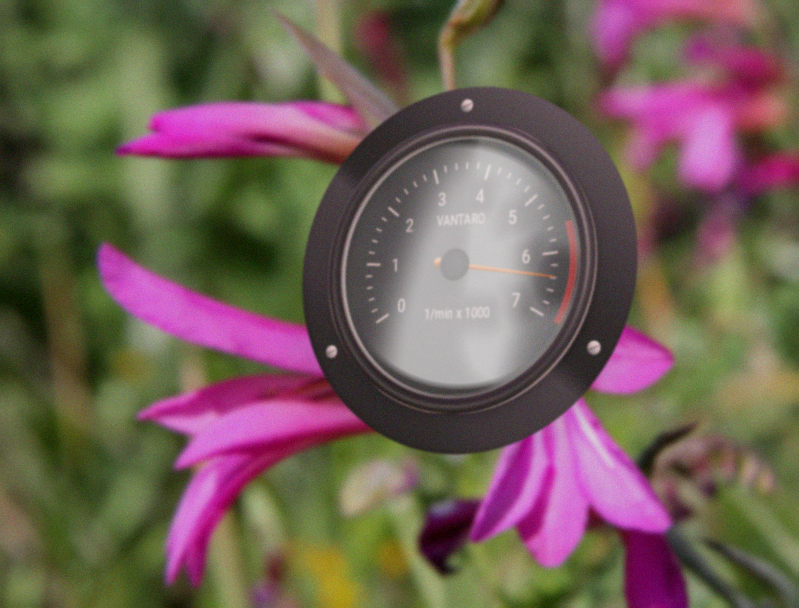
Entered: 6400 rpm
